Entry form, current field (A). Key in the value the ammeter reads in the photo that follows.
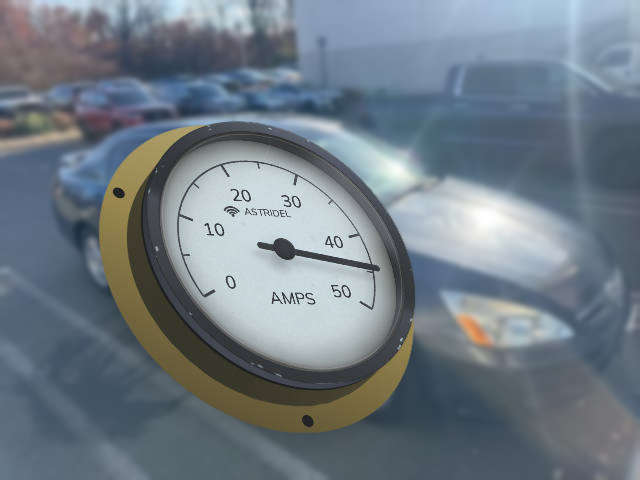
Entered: 45 A
